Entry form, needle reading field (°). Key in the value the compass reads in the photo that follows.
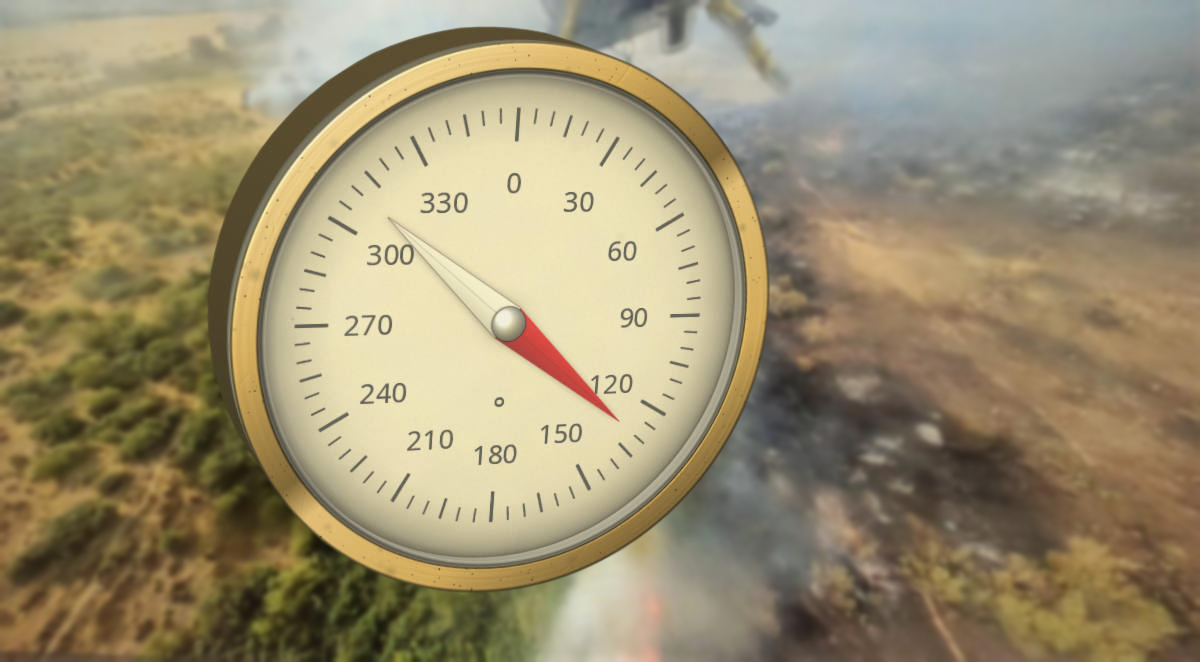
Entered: 130 °
